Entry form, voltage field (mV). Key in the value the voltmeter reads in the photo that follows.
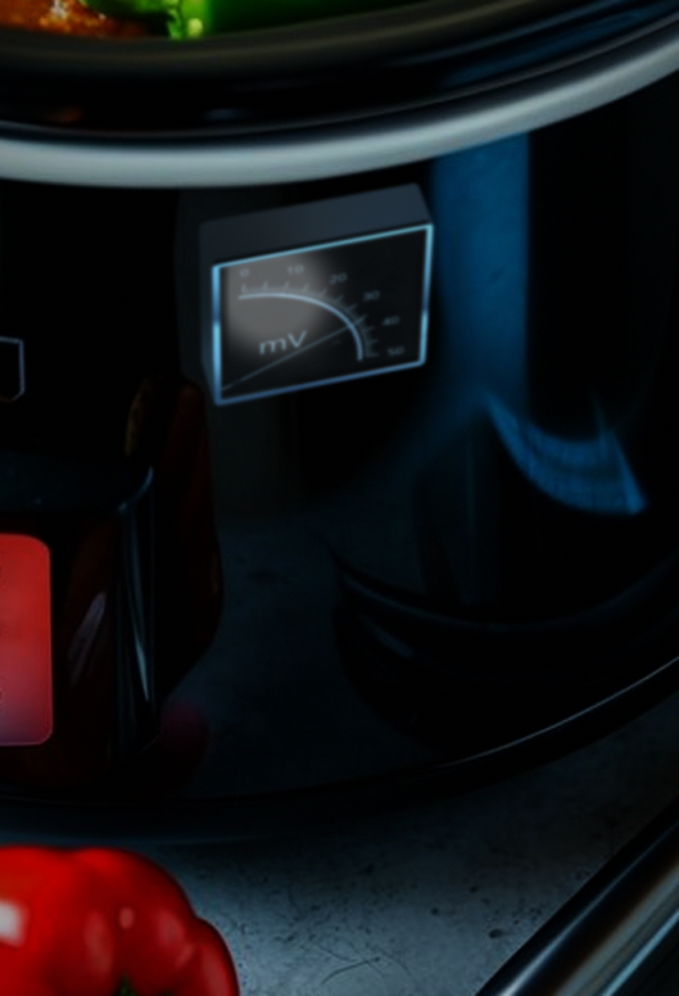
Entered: 35 mV
